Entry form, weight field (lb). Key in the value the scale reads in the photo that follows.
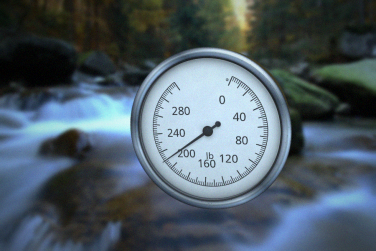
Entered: 210 lb
